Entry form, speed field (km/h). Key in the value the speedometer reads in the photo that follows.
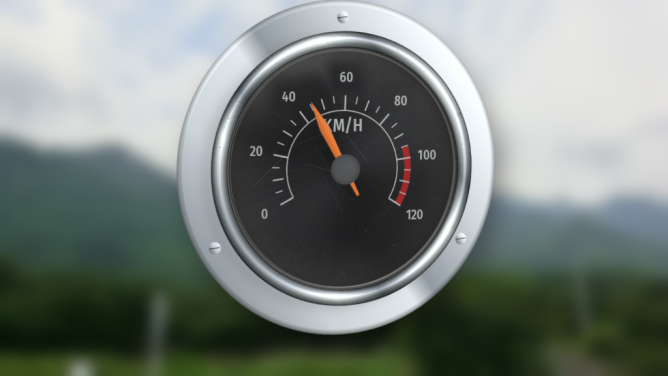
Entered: 45 km/h
